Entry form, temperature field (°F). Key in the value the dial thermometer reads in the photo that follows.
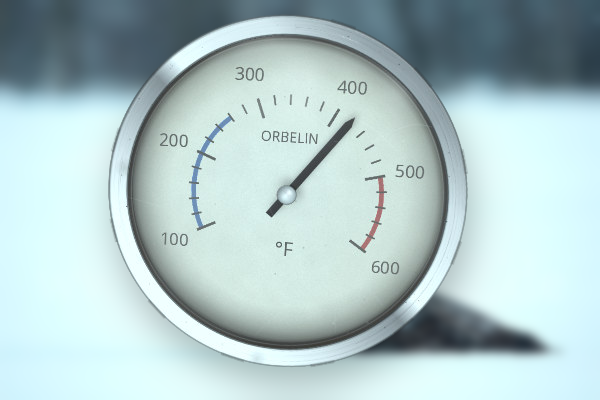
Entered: 420 °F
